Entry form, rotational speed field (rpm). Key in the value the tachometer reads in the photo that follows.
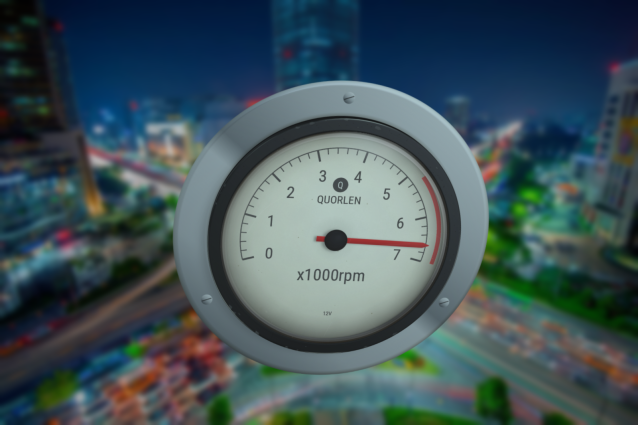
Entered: 6600 rpm
